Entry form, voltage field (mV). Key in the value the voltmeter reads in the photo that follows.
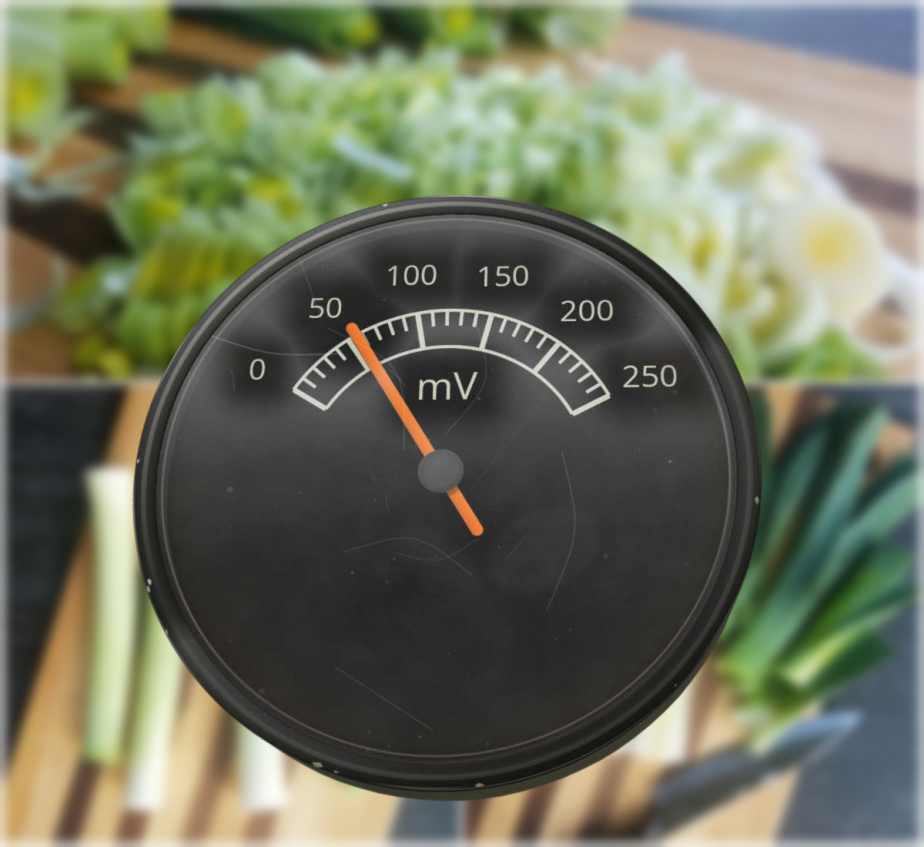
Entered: 55 mV
